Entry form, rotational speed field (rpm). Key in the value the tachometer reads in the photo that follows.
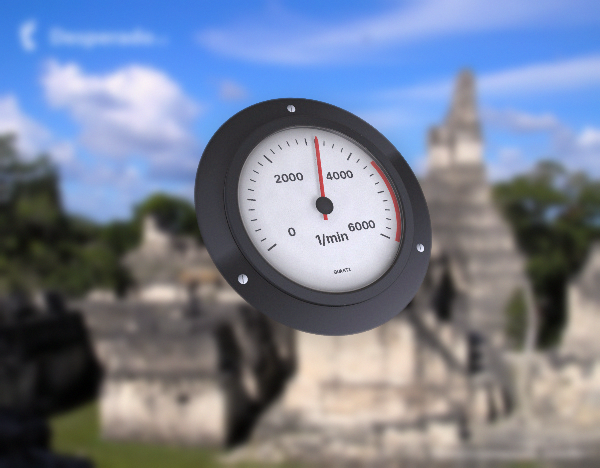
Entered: 3200 rpm
